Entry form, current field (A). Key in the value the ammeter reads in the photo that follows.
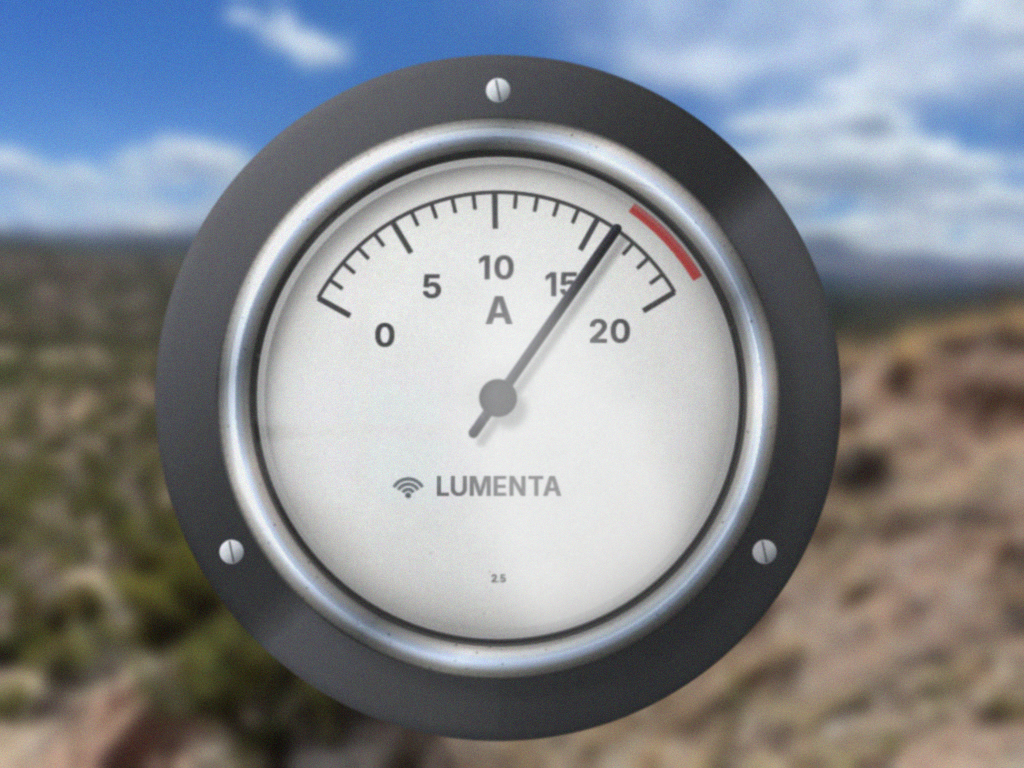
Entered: 16 A
